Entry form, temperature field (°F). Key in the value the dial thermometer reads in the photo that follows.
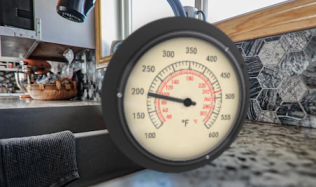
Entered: 200 °F
